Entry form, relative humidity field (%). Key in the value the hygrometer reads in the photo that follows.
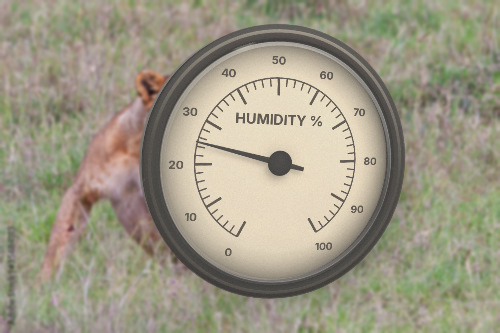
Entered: 25 %
